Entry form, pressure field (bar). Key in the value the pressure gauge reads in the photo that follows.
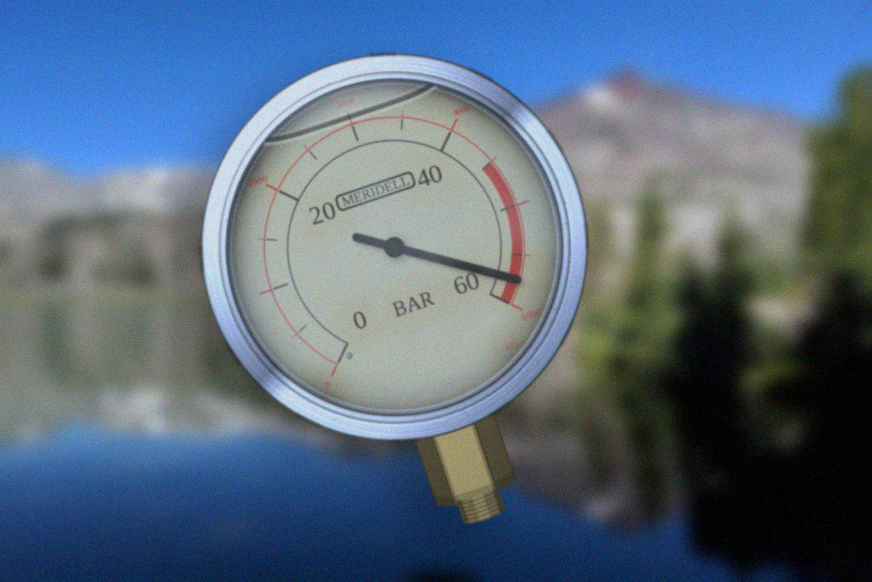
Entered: 57.5 bar
